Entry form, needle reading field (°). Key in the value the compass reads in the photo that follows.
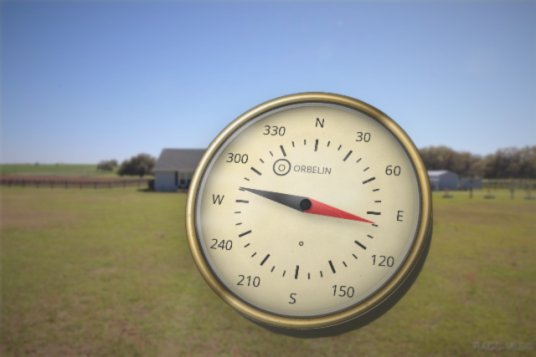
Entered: 100 °
